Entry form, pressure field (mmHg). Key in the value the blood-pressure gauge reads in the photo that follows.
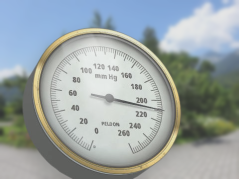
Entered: 210 mmHg
